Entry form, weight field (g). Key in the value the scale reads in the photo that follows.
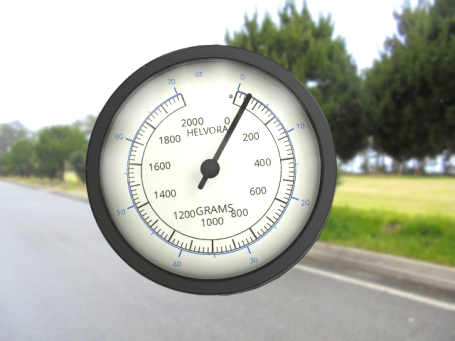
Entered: 60 g
